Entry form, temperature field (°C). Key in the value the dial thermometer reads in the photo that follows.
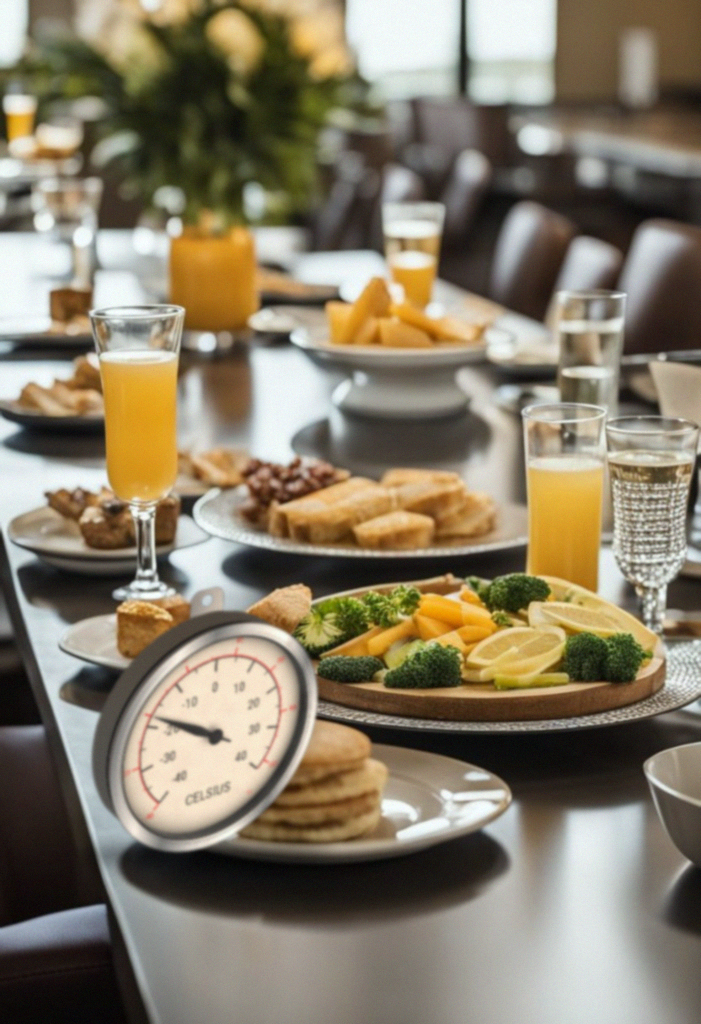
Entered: -17.5 °C
